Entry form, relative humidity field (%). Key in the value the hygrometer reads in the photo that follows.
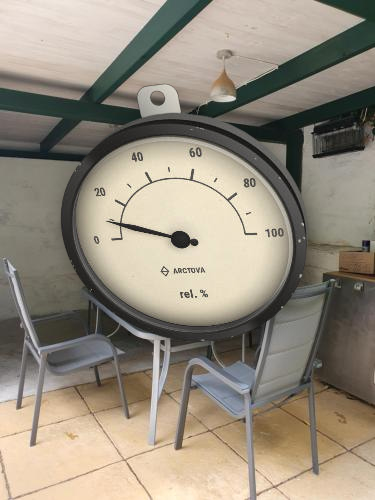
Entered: 10 %
